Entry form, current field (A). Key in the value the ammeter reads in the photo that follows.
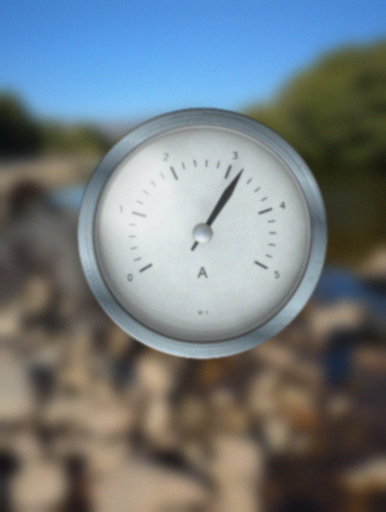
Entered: 3.2 A
